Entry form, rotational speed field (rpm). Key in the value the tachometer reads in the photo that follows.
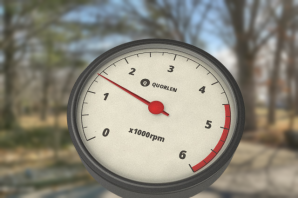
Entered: 1375 rpm
